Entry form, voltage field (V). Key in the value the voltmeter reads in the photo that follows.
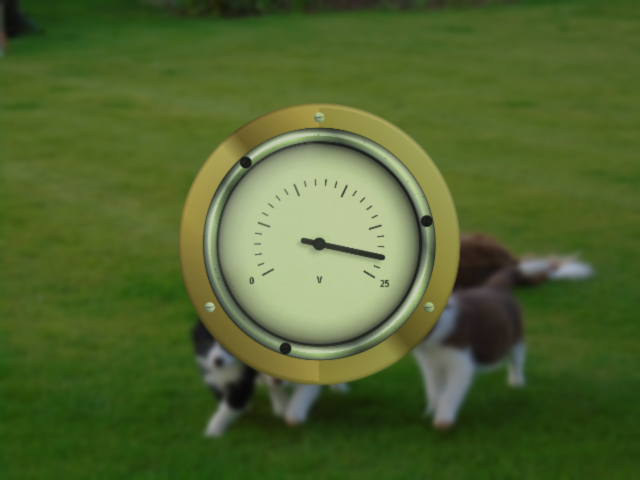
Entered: 23 V
